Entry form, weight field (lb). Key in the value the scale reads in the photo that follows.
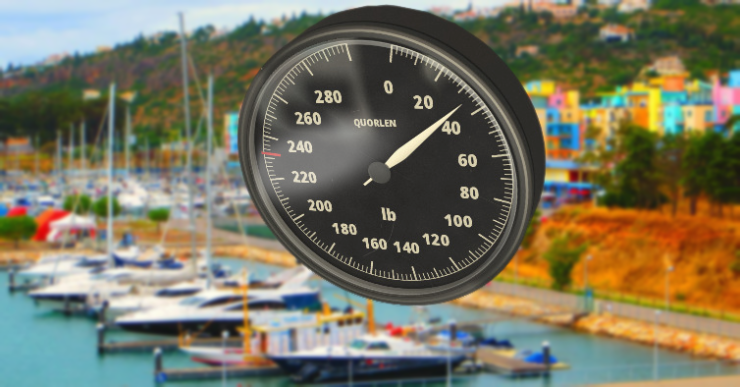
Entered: 34 lb
